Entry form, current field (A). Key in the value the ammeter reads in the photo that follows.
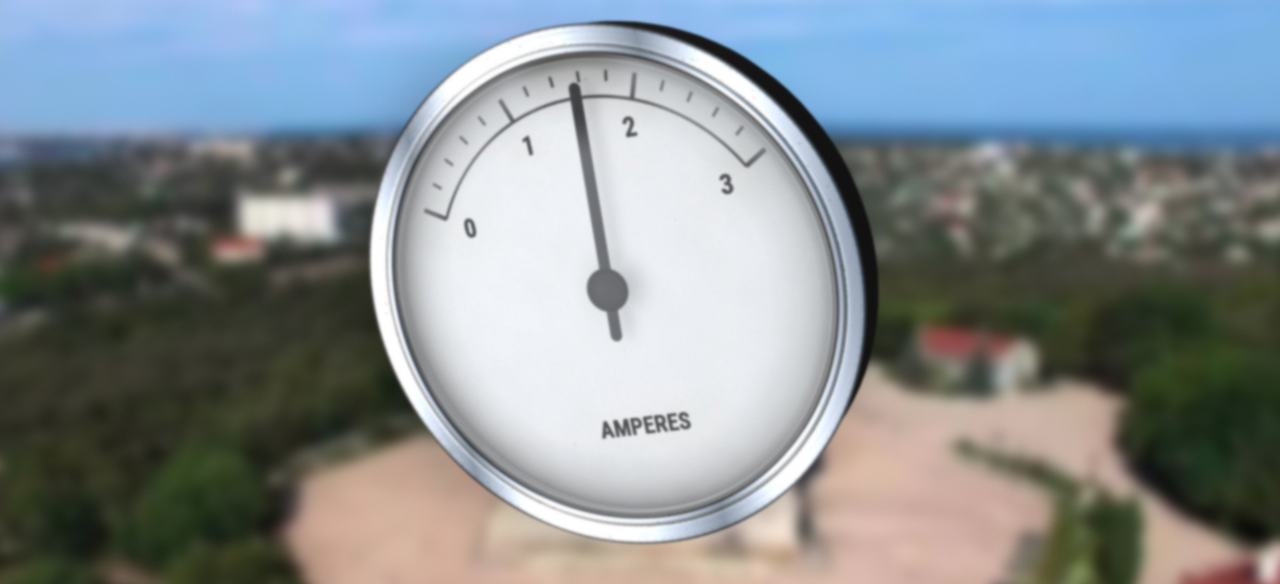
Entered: 1.6 A
